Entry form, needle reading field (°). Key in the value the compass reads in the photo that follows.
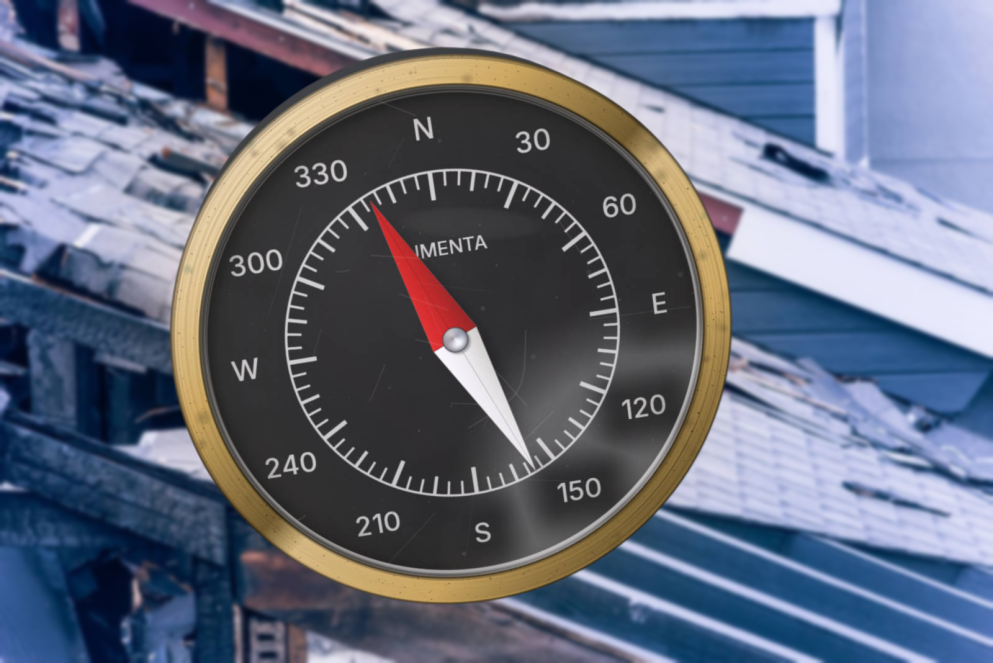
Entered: 337.5 °
